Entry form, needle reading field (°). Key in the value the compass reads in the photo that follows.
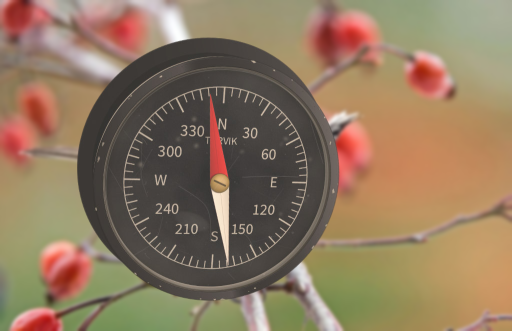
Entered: 350 °
